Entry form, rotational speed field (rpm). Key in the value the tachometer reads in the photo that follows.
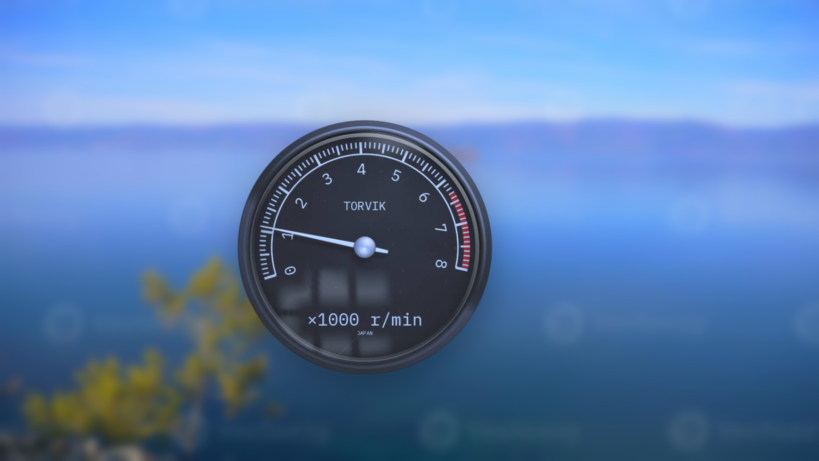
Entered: 1100 rpm
